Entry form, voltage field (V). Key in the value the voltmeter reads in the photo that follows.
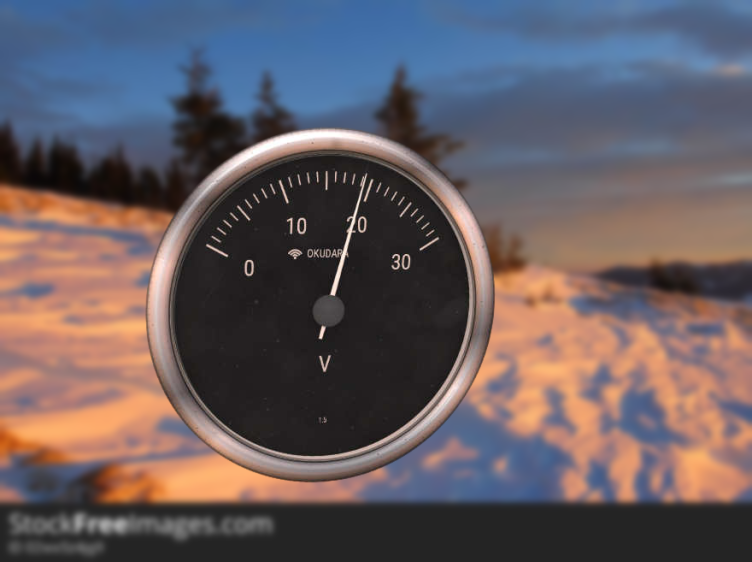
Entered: 19 V
